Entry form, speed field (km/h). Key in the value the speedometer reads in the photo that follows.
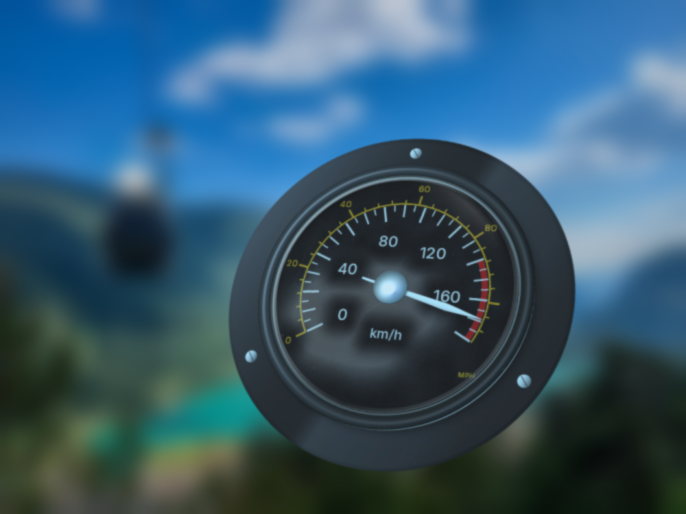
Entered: 170 km/h
